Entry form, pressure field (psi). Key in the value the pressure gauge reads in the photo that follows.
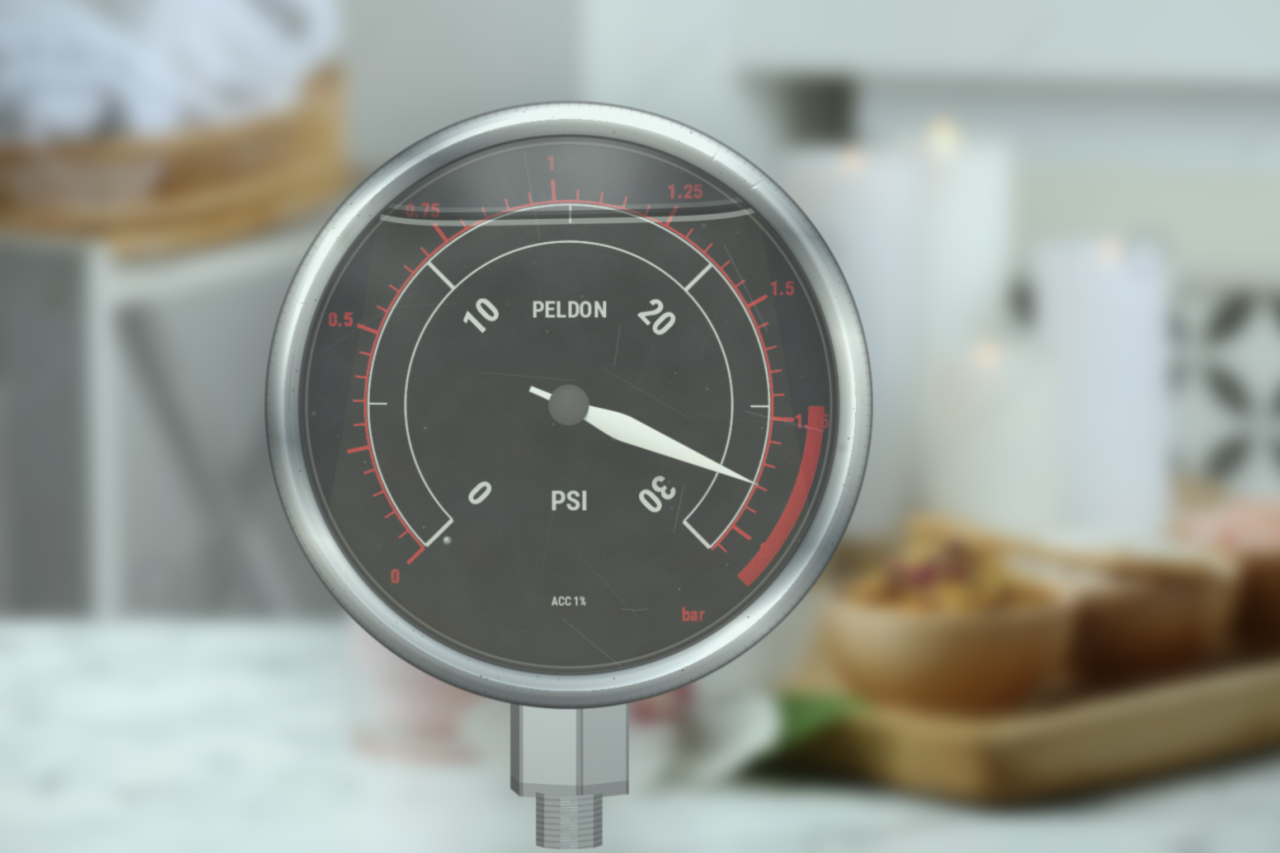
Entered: 27.5 psi
